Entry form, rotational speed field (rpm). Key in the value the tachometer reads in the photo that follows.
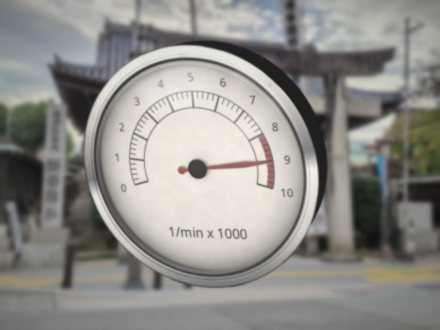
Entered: 9000 rpm
